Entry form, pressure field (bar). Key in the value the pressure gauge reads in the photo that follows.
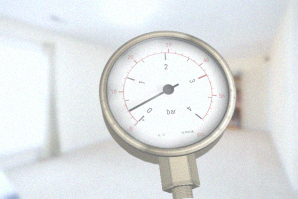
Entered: 0.25 bar
